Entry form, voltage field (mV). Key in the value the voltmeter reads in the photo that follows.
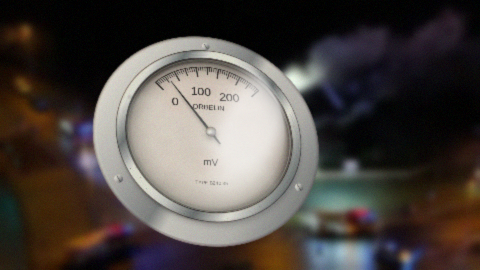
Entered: 25 mV
